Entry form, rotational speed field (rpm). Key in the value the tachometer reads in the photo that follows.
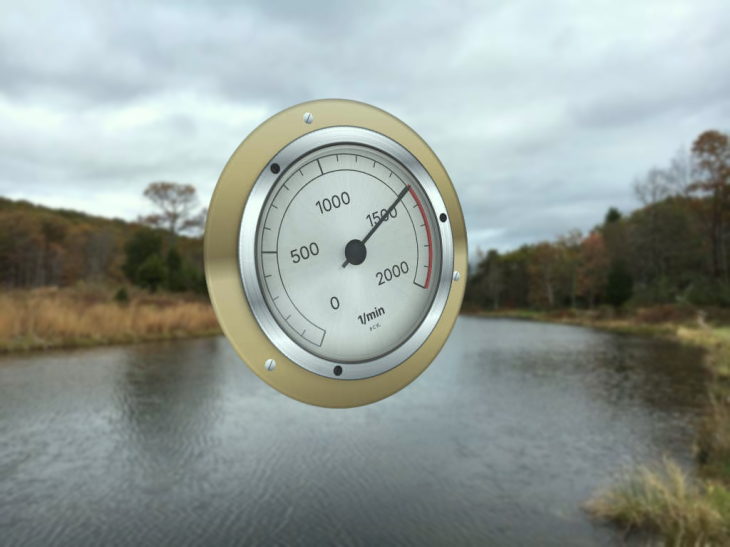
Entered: 1500 rpm
